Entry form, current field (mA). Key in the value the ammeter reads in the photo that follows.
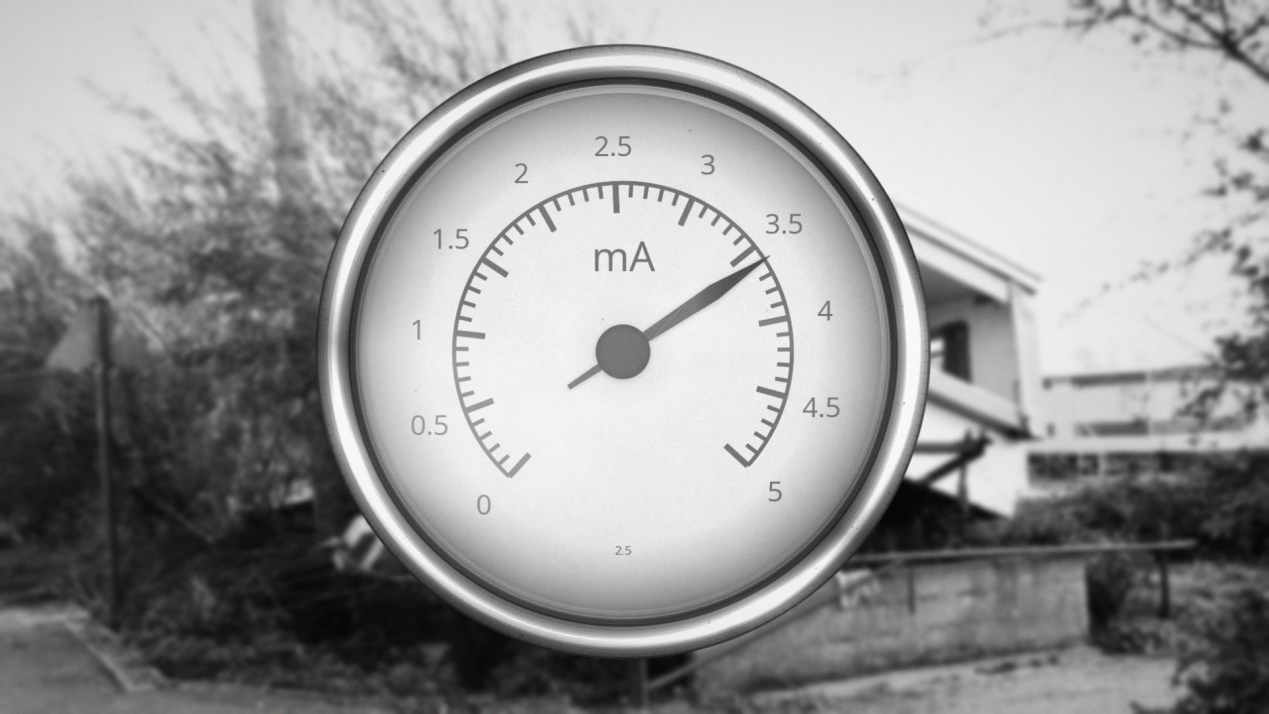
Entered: 3.6 mA
